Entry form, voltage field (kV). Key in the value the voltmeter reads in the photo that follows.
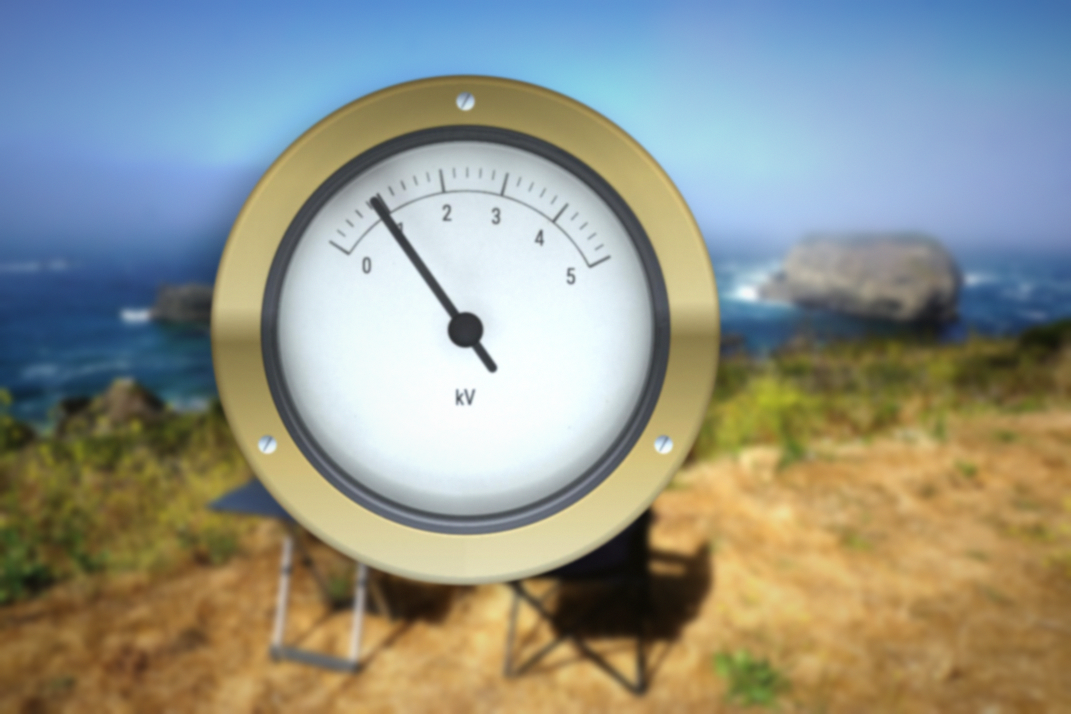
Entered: 0.9 kV
